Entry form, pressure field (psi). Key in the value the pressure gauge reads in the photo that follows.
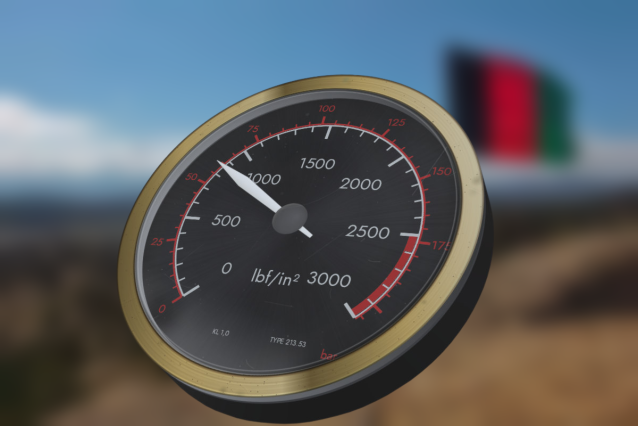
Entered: 850 psi
